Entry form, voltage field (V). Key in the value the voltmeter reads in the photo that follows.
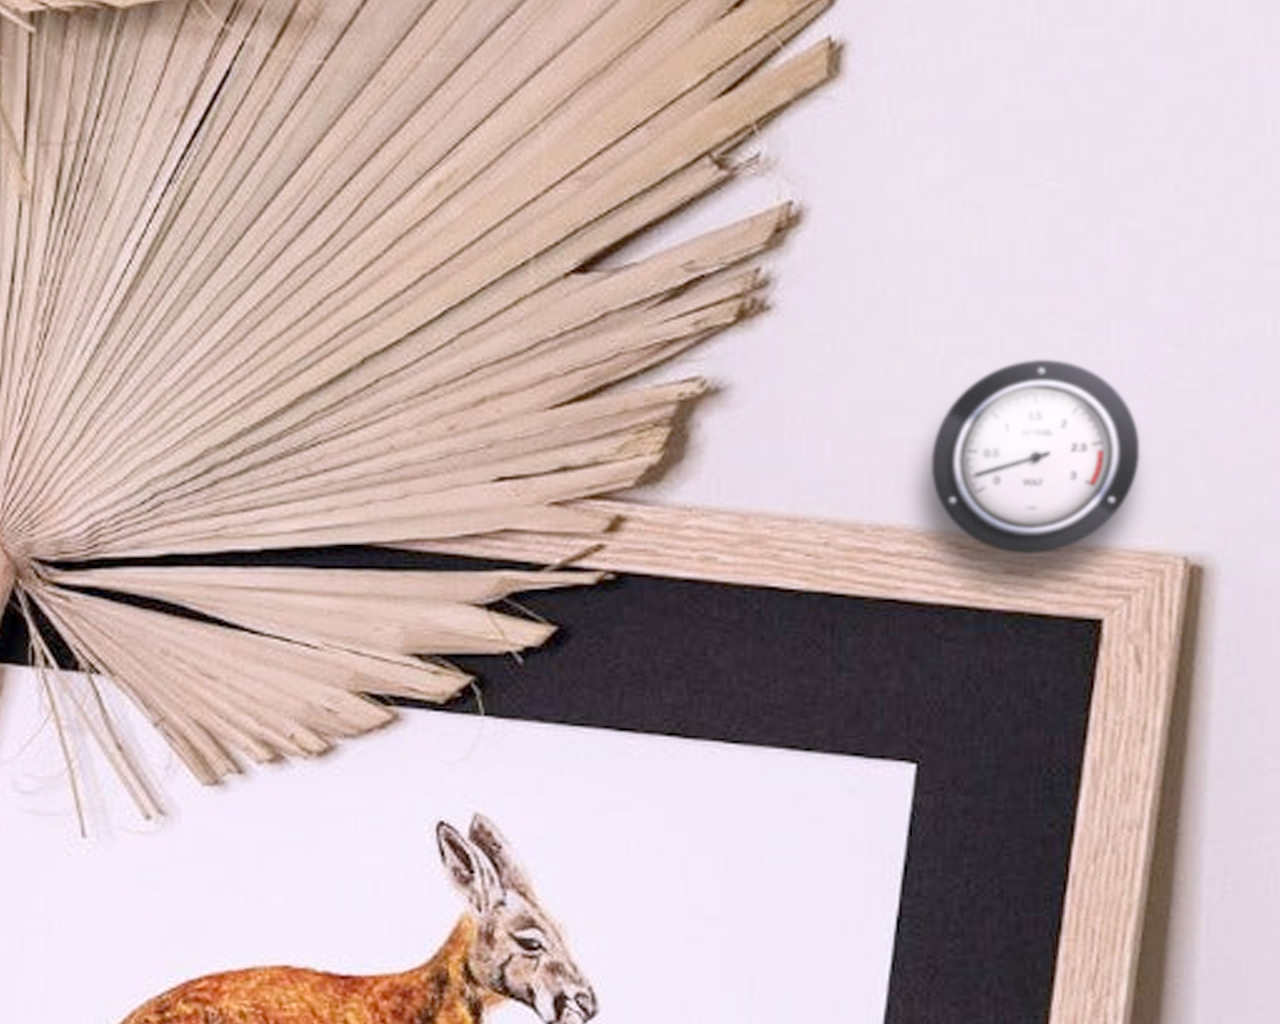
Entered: 0.2 V
